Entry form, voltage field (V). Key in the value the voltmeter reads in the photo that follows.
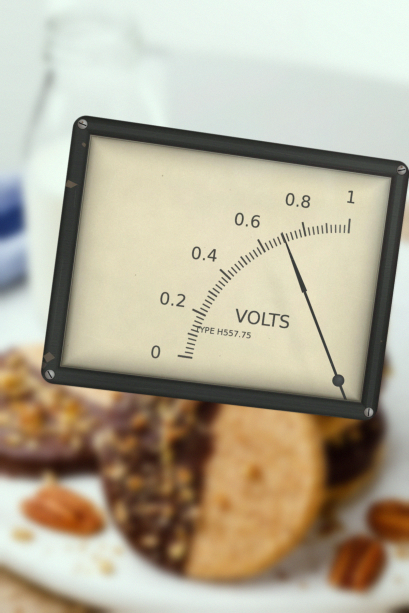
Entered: 0.7 V
